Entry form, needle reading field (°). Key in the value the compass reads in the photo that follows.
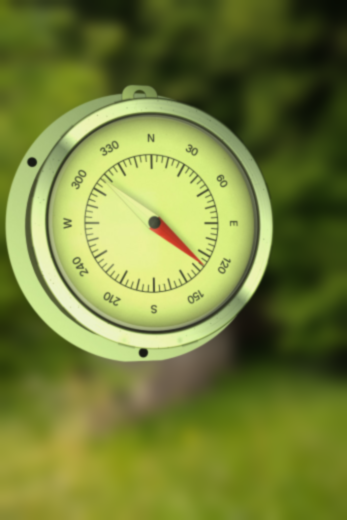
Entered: 130 °
